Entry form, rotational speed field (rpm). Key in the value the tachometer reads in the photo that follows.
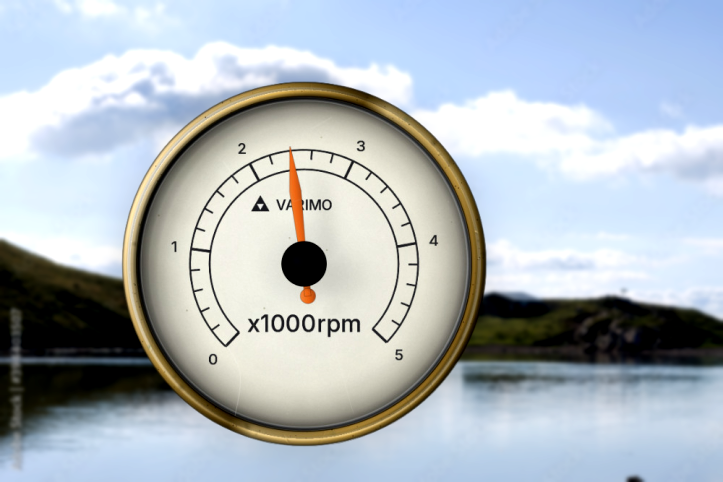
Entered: 2400 rpm
